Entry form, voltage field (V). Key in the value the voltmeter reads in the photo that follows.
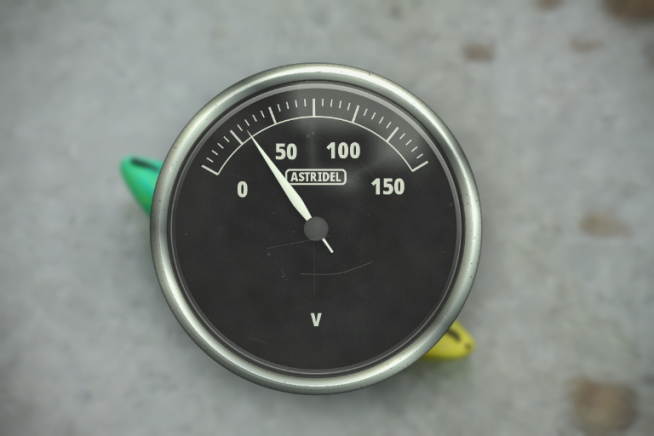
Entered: 32.5 V
